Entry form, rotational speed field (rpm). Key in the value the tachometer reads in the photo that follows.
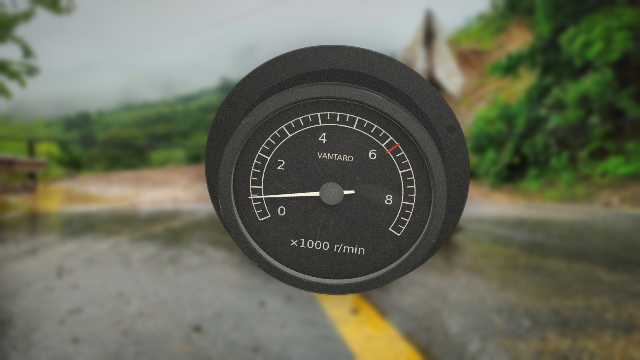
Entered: 750 rpm
